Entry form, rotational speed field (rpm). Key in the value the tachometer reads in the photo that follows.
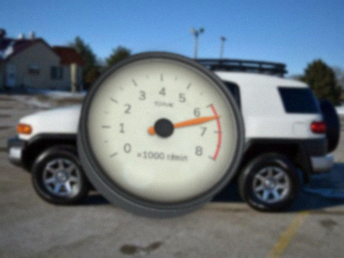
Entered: 6500 rpm
